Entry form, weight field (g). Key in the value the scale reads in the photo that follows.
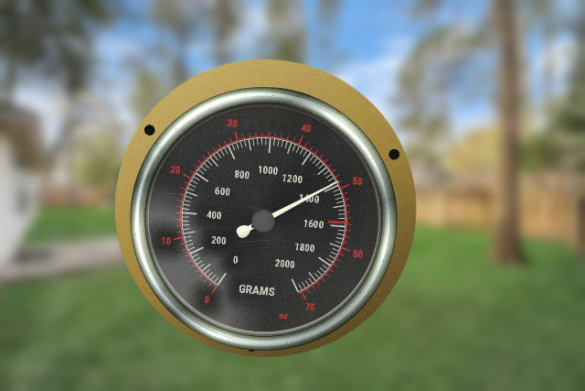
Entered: 1380 g
